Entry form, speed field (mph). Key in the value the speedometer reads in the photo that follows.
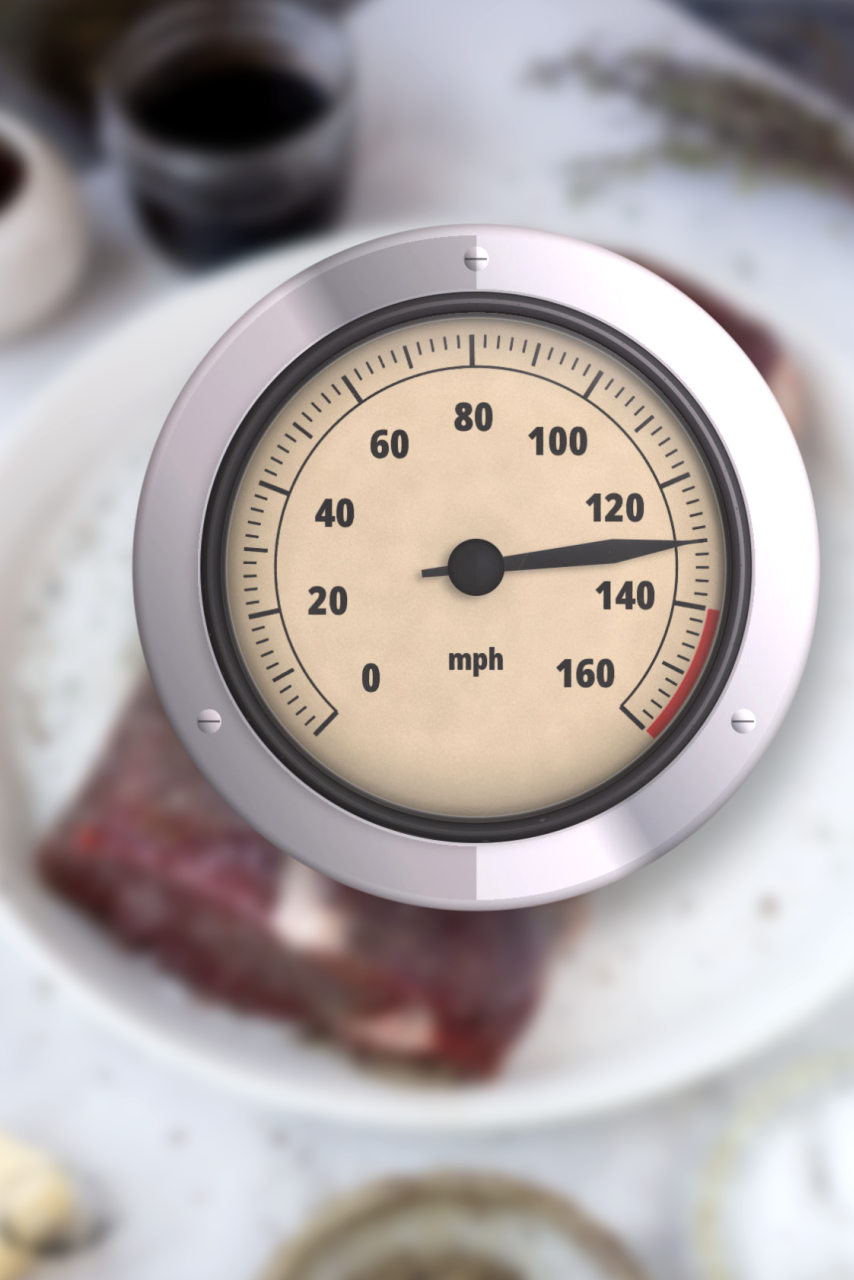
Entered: 130 mph
